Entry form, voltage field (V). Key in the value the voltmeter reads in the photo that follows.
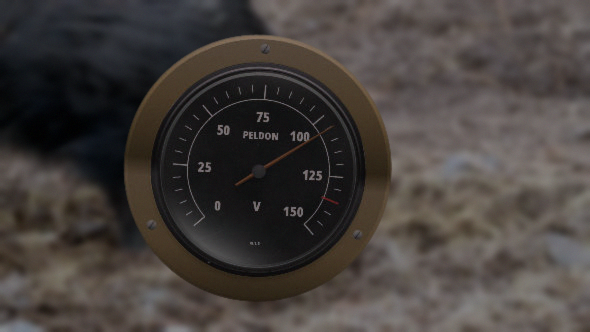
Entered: 105 V
